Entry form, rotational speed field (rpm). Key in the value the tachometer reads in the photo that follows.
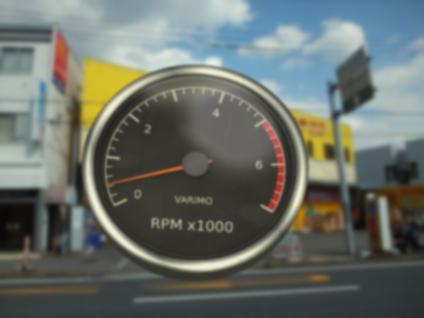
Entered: 400 rpm
